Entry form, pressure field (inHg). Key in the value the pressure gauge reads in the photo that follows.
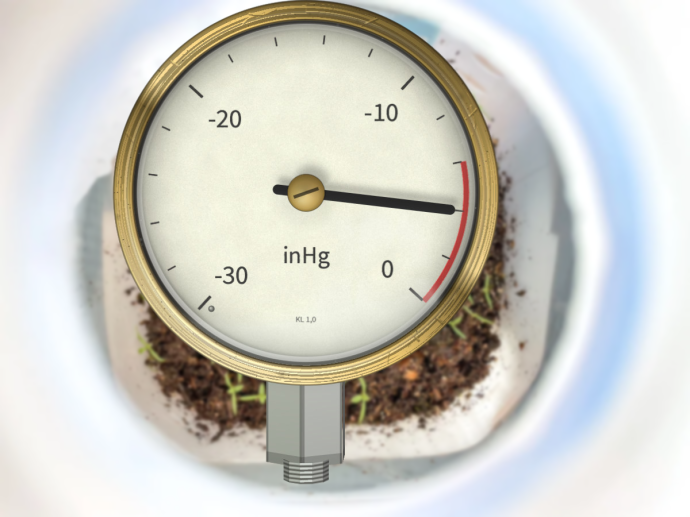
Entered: -4 inHg
